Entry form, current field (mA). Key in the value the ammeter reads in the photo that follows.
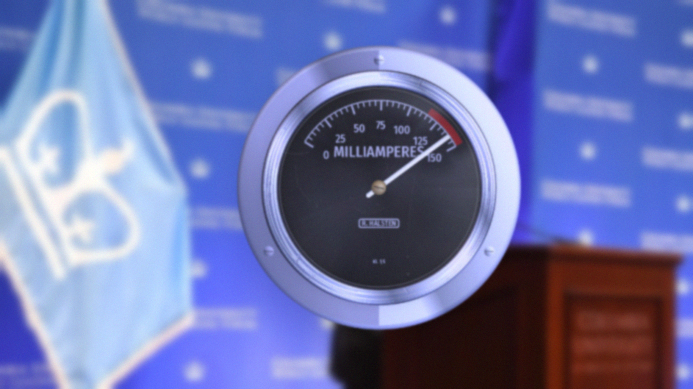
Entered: 140 mA
